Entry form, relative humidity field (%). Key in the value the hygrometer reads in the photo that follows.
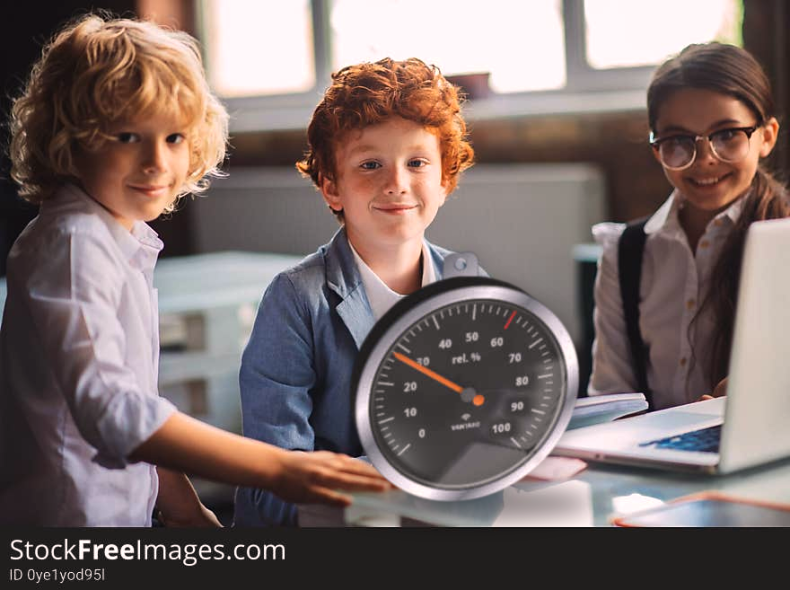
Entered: 28 %
